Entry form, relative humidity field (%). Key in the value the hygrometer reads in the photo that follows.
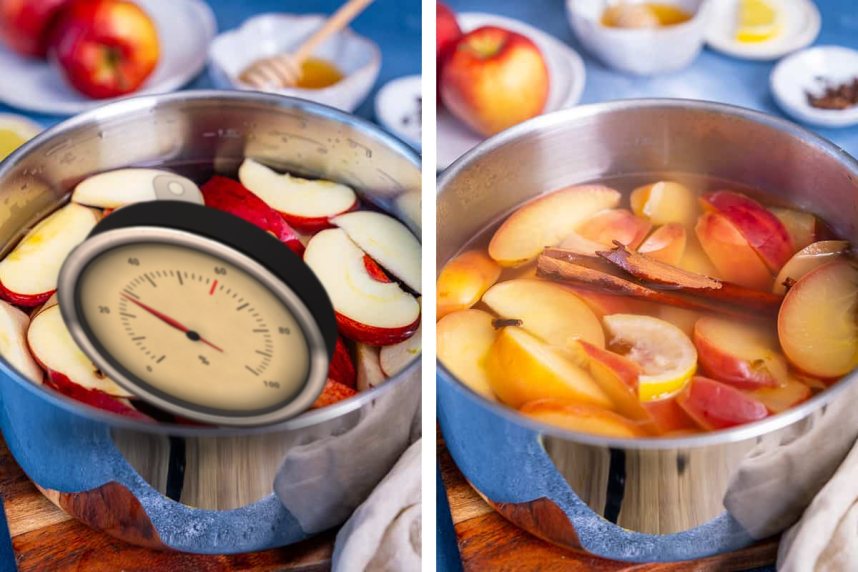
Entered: 30 %
